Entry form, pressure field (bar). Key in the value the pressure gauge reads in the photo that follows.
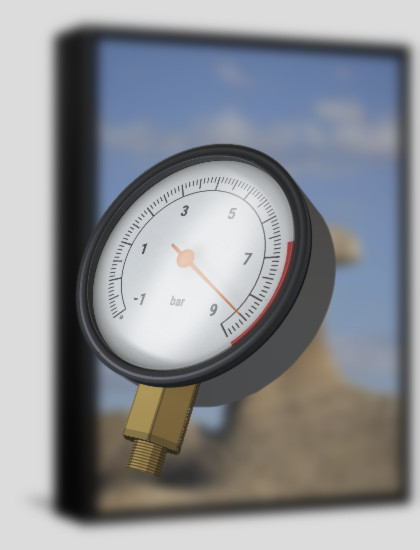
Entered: 8.5 bar
